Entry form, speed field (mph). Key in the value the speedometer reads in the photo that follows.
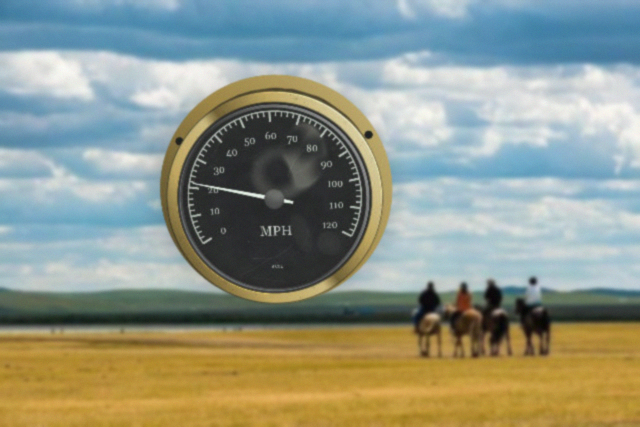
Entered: 22 mph
